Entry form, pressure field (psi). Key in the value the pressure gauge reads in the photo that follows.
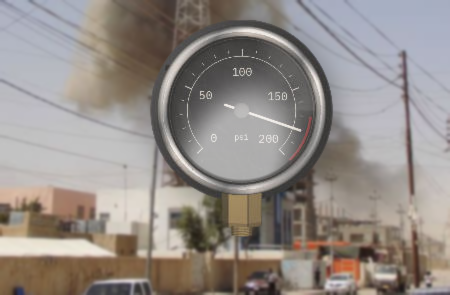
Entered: 180 psi
